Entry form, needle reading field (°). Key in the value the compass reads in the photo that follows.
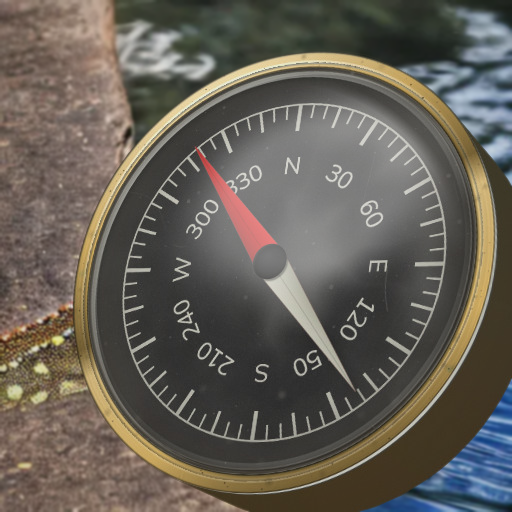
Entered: 320 °
